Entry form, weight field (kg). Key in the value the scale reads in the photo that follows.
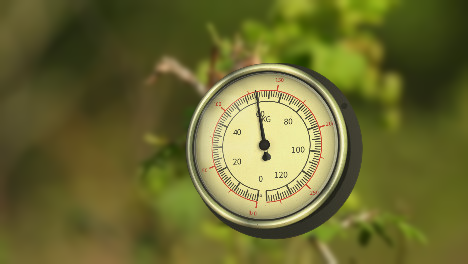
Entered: 60 kg
